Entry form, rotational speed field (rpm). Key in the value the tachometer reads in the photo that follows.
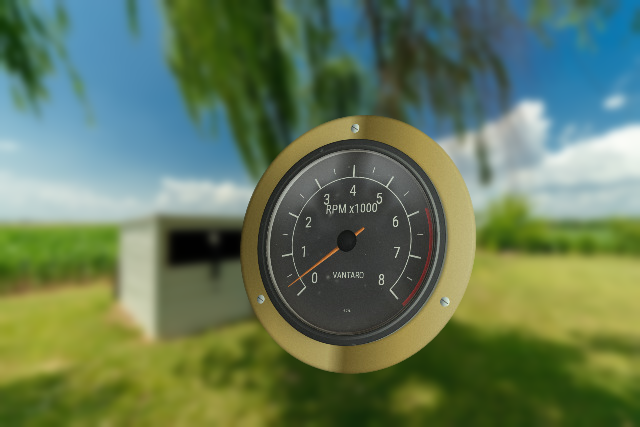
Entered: 250 rpm
